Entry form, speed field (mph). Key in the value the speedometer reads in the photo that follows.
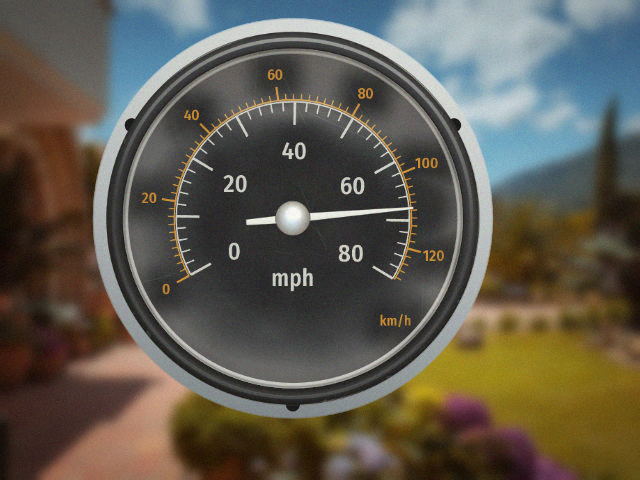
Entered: 68 mph
